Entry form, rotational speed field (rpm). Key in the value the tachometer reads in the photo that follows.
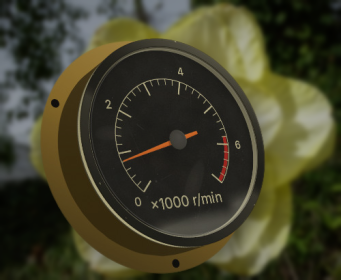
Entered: 800 rpm
